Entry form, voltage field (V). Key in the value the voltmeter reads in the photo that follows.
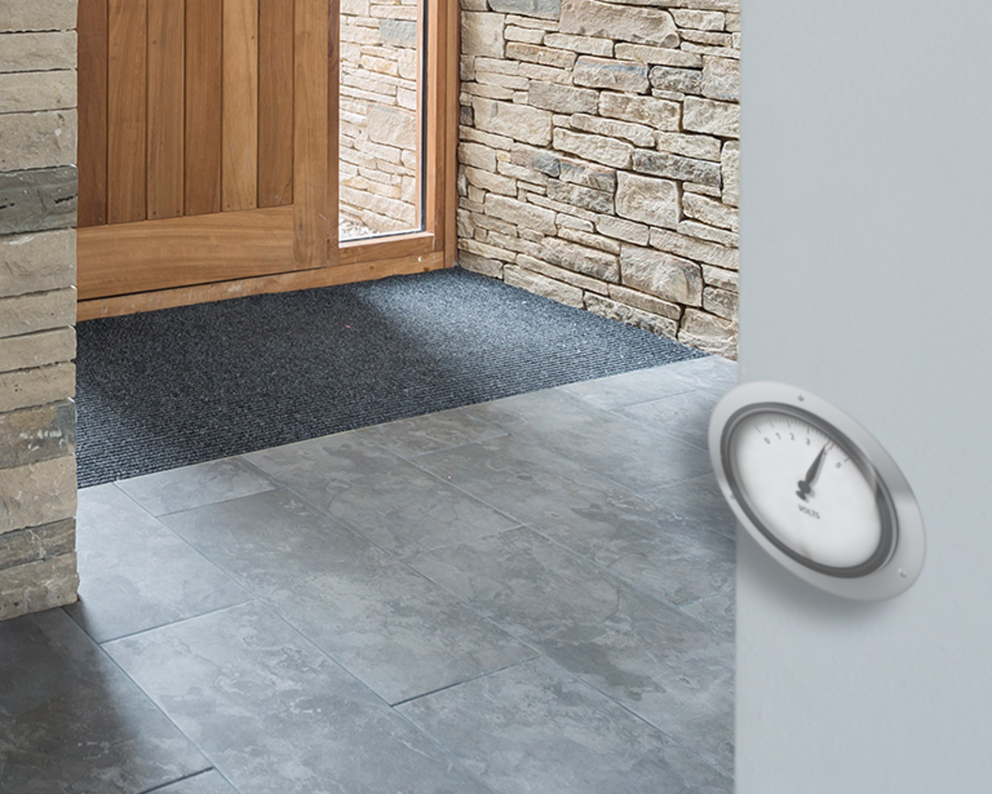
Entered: 4 V
